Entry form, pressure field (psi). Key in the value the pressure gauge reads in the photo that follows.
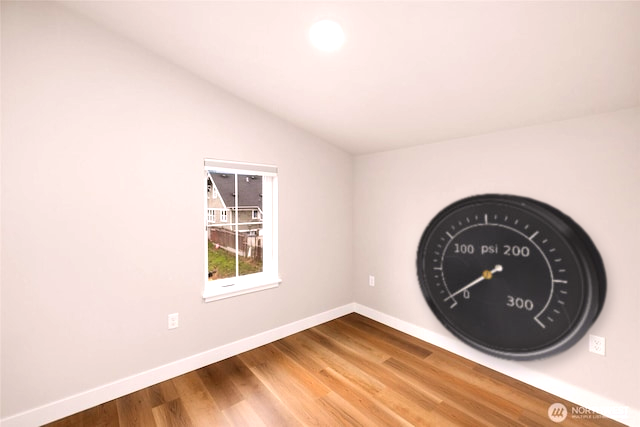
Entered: 10 psi
